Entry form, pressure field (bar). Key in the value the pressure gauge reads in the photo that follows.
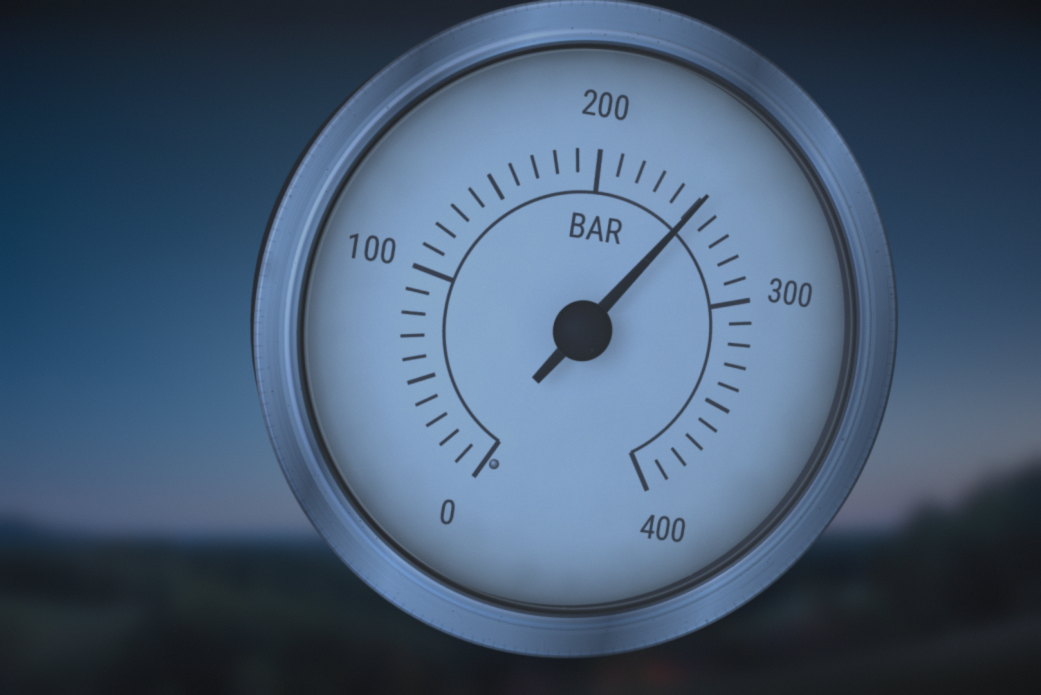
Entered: 250 bar
